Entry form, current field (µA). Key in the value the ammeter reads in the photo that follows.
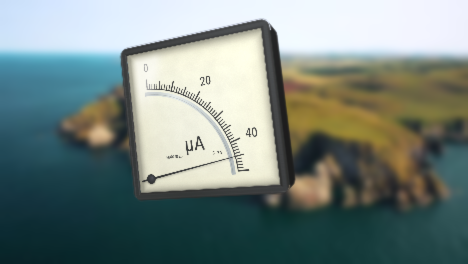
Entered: 45 µA
